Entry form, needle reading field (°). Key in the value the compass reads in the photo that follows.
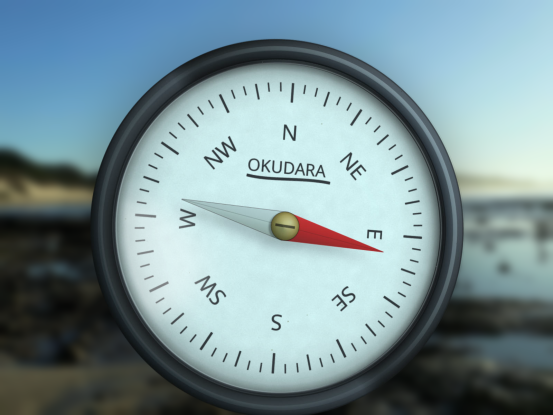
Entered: 100 °
